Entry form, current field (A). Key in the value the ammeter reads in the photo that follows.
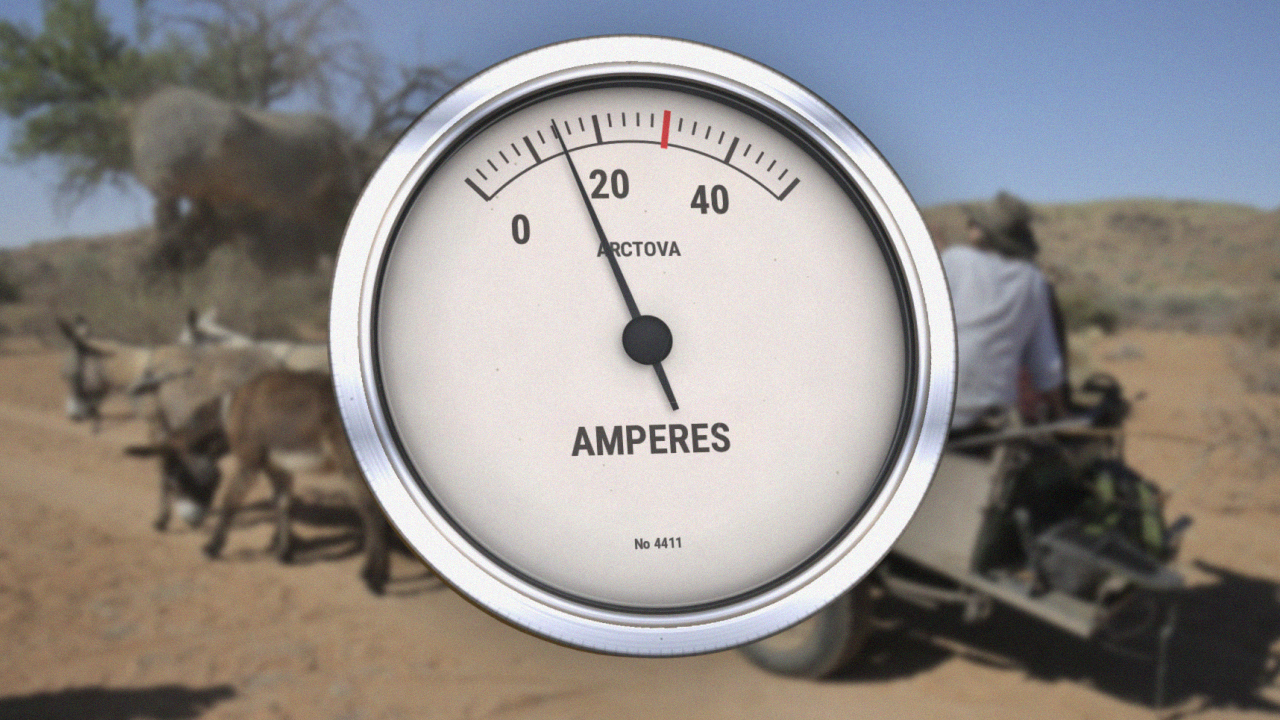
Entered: 14 A
